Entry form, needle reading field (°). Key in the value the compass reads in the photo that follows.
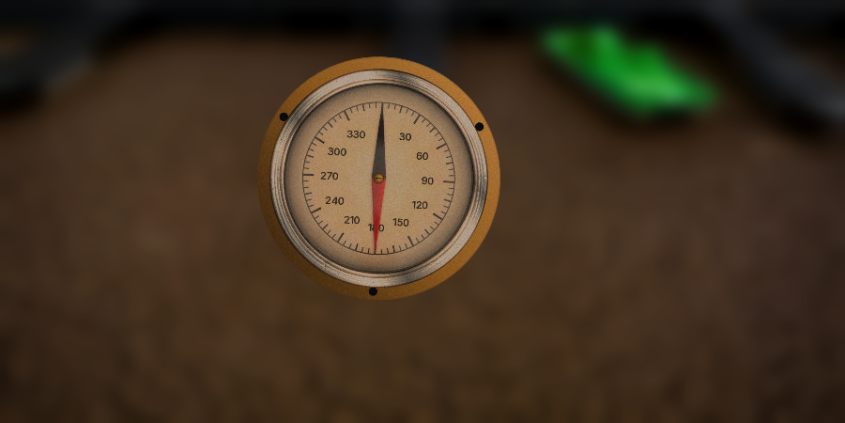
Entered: 180 °
